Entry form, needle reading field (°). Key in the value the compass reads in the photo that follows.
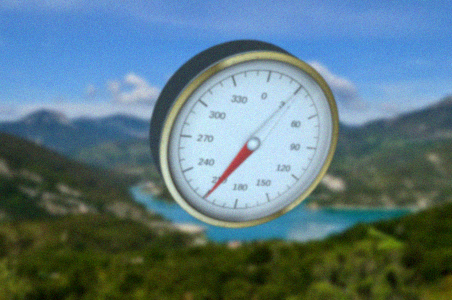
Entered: 210 °
